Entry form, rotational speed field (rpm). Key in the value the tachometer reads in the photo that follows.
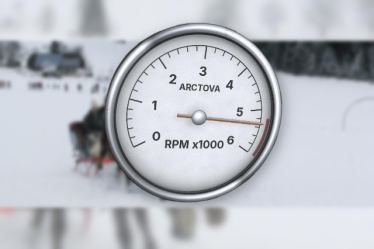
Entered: 5300 rpm
